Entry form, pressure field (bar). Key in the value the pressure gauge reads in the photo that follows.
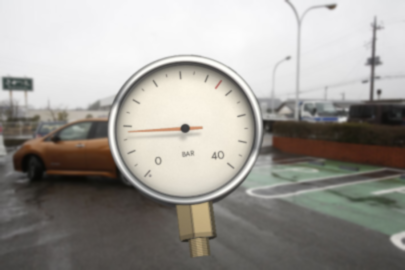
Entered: 7 bar
